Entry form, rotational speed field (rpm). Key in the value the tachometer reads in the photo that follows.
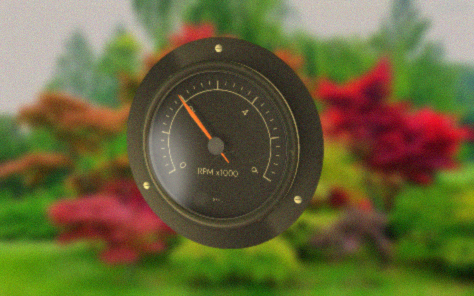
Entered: 2000 rpm
